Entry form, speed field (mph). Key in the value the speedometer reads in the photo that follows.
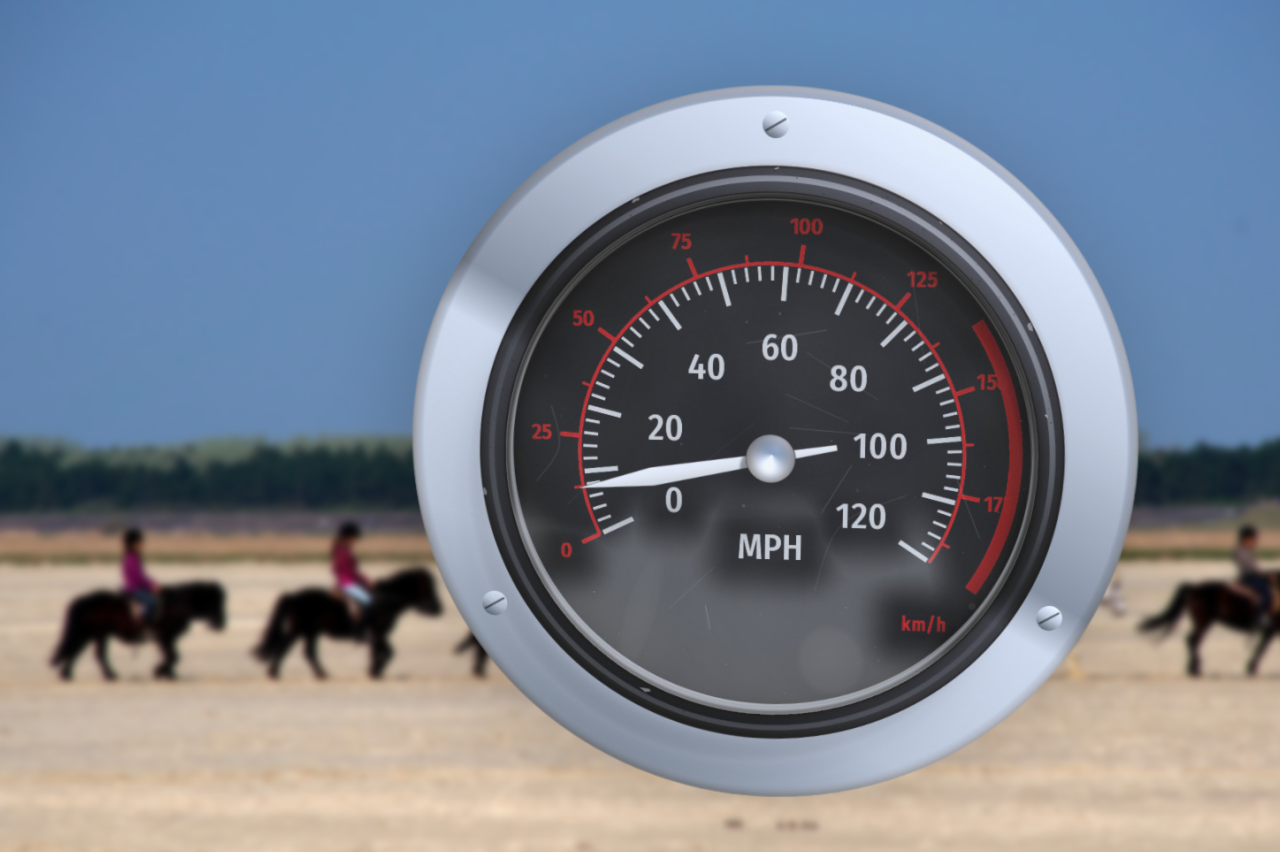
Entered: 8 mph
